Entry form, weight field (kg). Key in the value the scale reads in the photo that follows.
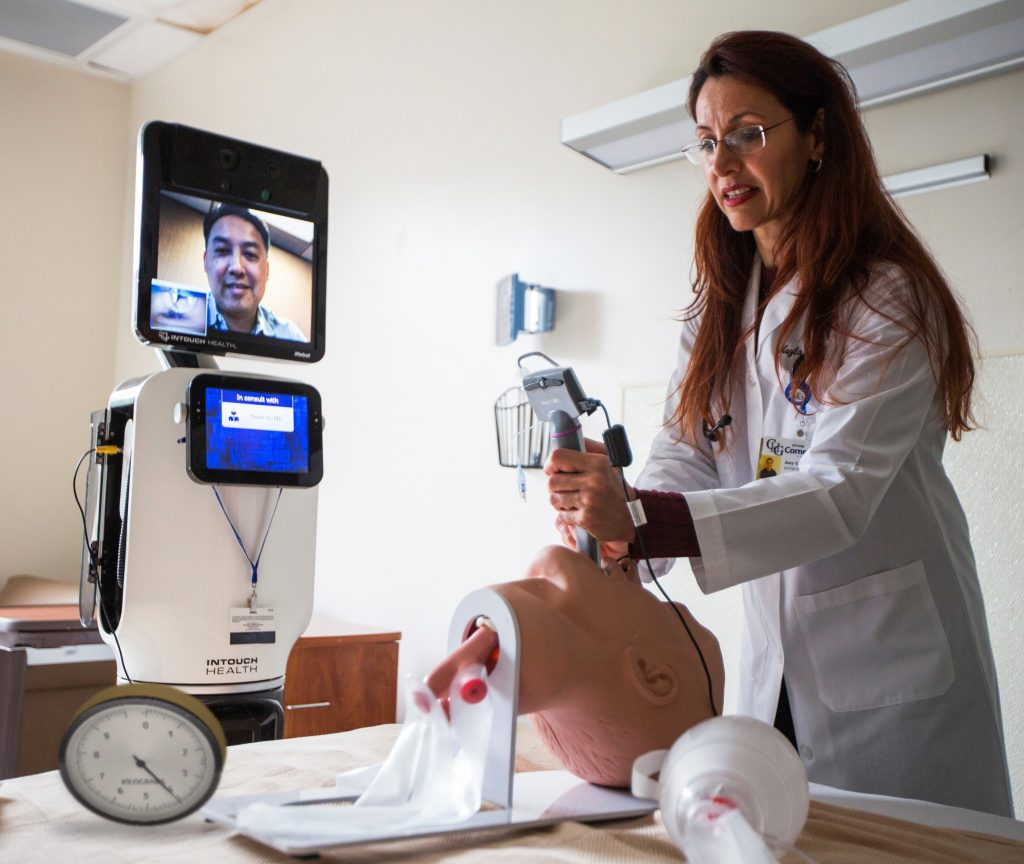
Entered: 4 kg
